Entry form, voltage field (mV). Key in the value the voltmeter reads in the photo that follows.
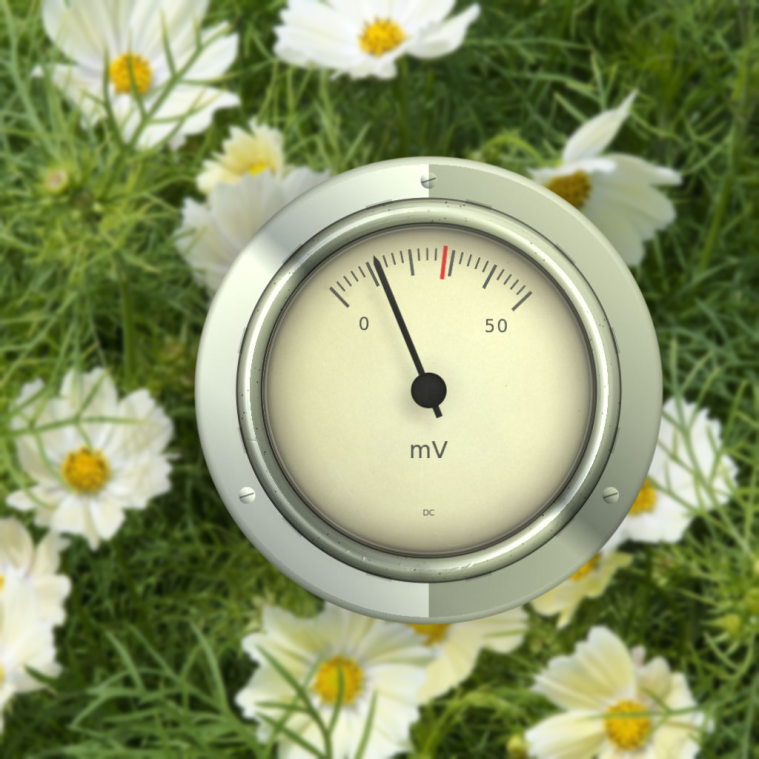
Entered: 12 mV
